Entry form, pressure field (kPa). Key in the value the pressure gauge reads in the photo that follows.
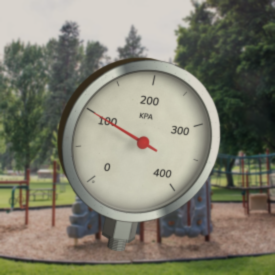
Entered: 100 kPa
